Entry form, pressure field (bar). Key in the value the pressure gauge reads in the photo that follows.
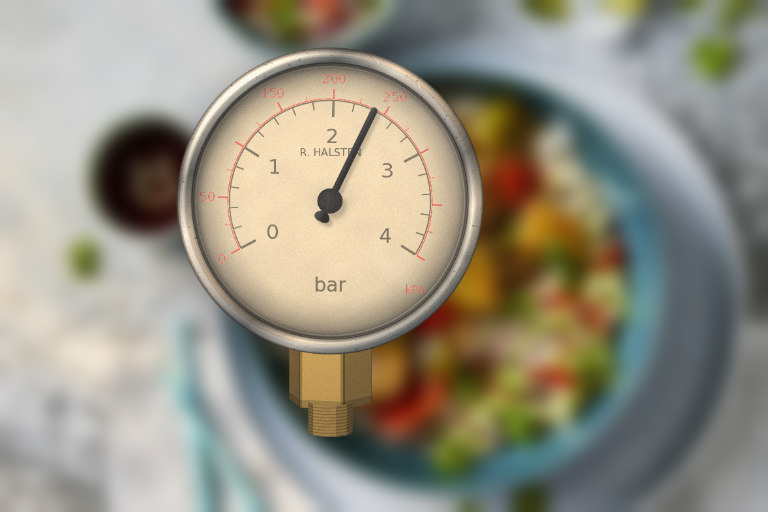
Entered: 2.4 bar
